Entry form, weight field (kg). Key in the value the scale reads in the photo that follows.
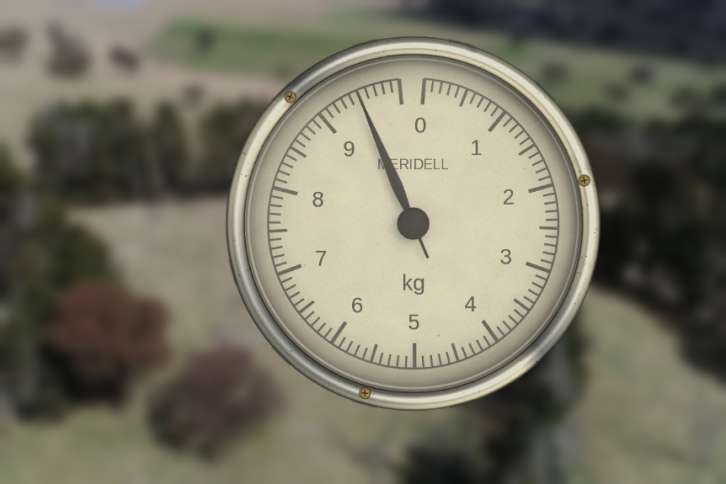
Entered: 9.5 kg
